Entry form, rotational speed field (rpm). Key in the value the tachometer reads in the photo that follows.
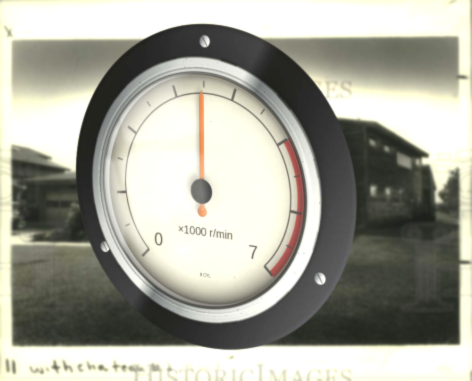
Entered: 3500 rpm
